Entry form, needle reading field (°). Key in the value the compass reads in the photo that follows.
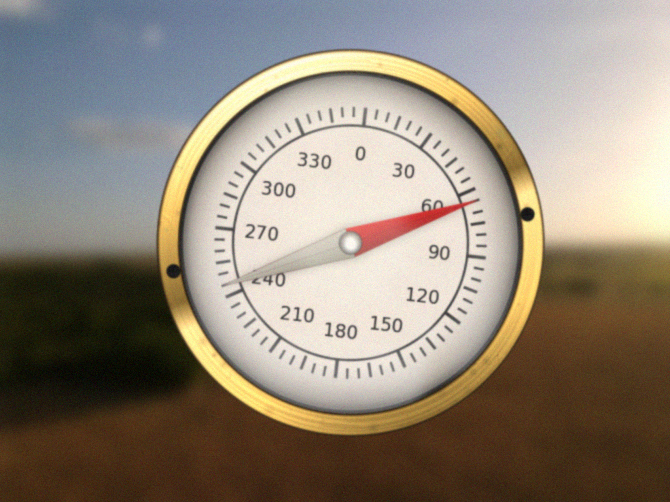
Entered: 65 °
